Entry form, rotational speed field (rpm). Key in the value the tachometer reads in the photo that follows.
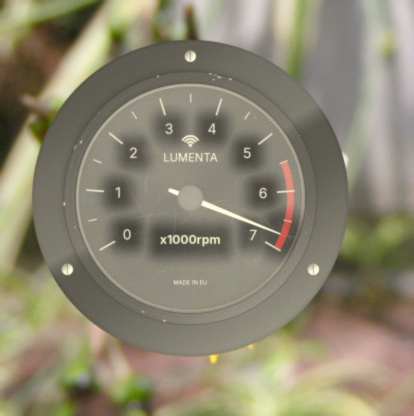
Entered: 6750 rpm
